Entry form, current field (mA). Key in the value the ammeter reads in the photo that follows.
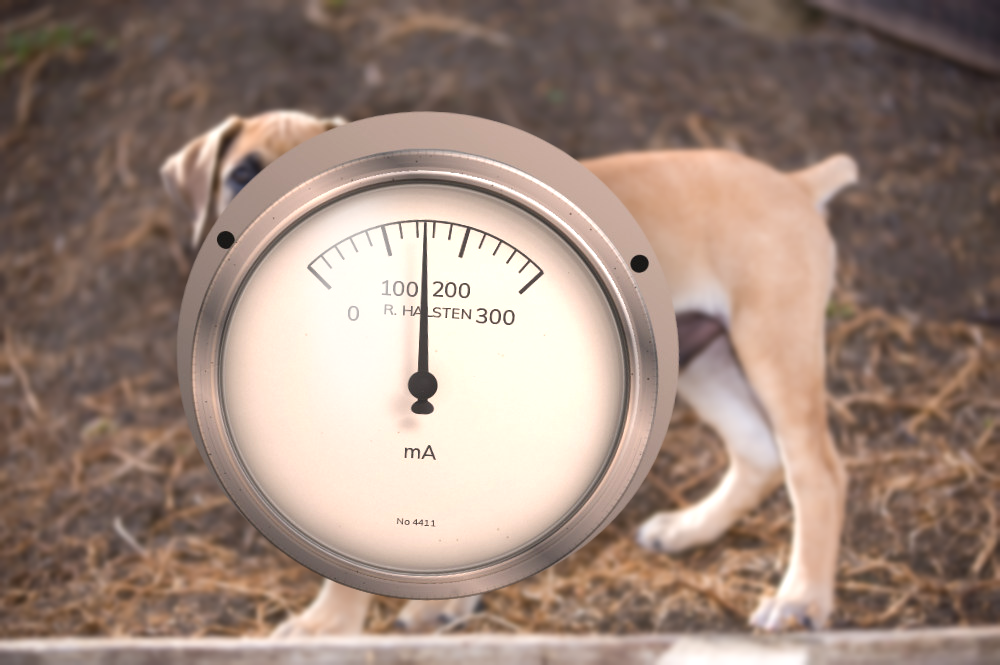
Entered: 150 mA
